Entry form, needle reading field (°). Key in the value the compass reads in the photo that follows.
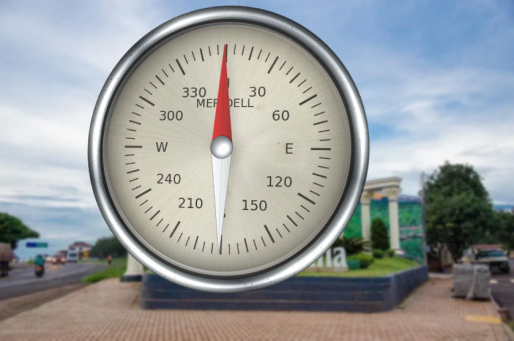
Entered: 0 °
